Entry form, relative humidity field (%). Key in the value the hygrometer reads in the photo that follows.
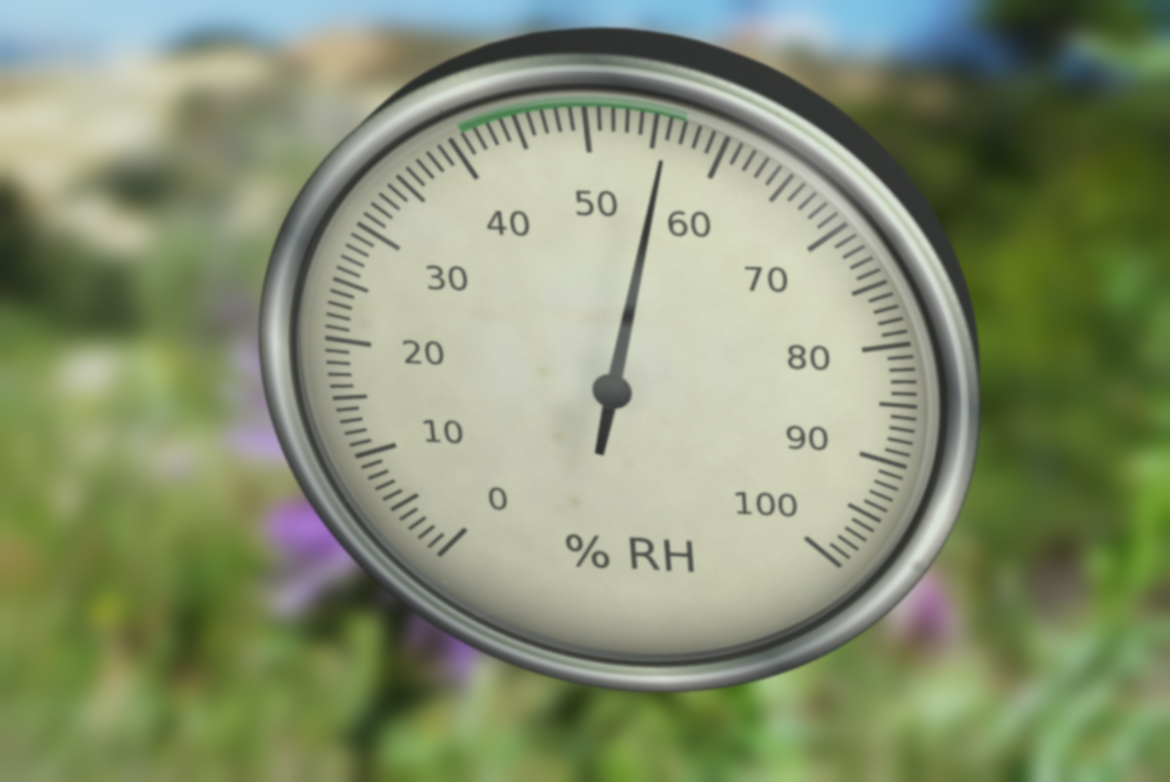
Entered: 56 %
